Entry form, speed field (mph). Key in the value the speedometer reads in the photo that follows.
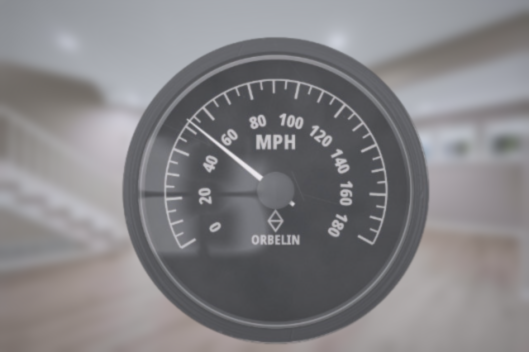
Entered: 52.5 mph
